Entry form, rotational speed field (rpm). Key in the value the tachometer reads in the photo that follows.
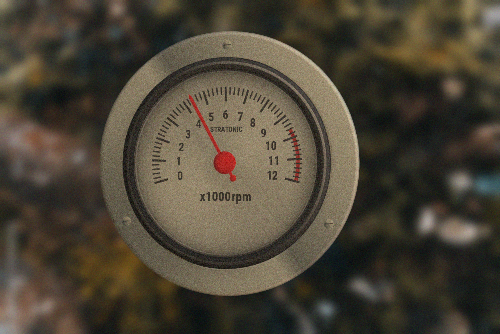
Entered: 4400 rpm
